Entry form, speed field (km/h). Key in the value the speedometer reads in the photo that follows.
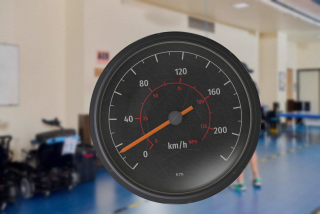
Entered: 15 km/h
